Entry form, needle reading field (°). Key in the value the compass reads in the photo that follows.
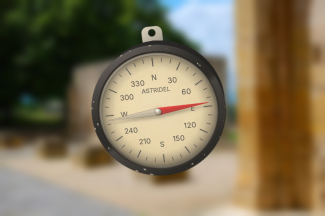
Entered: 85 °
